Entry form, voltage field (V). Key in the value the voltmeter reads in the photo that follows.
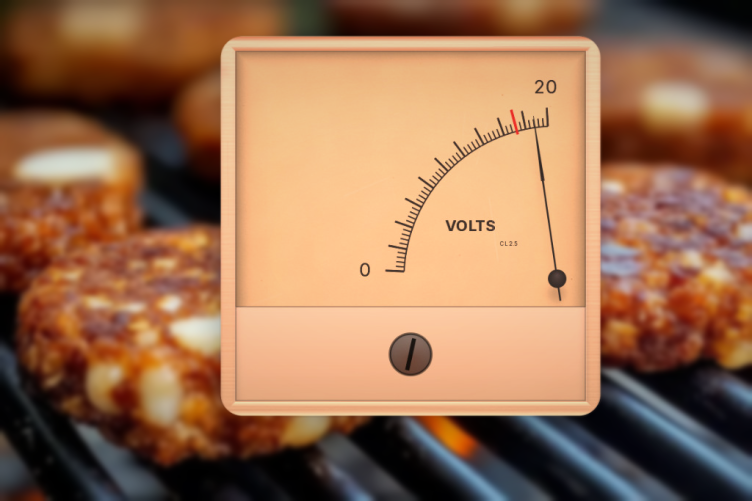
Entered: 18.8 V
